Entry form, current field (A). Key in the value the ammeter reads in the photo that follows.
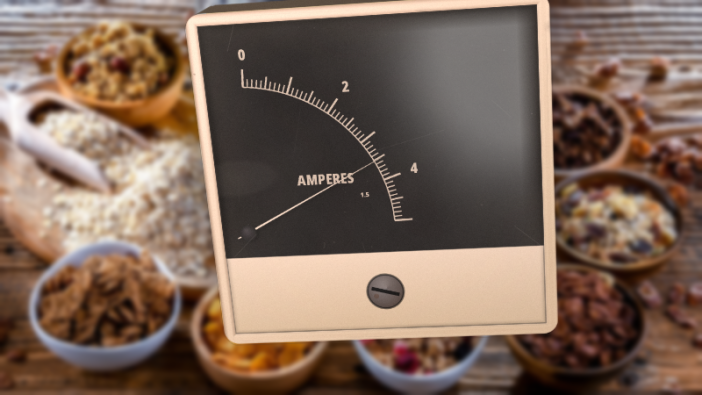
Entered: 3.5 A
